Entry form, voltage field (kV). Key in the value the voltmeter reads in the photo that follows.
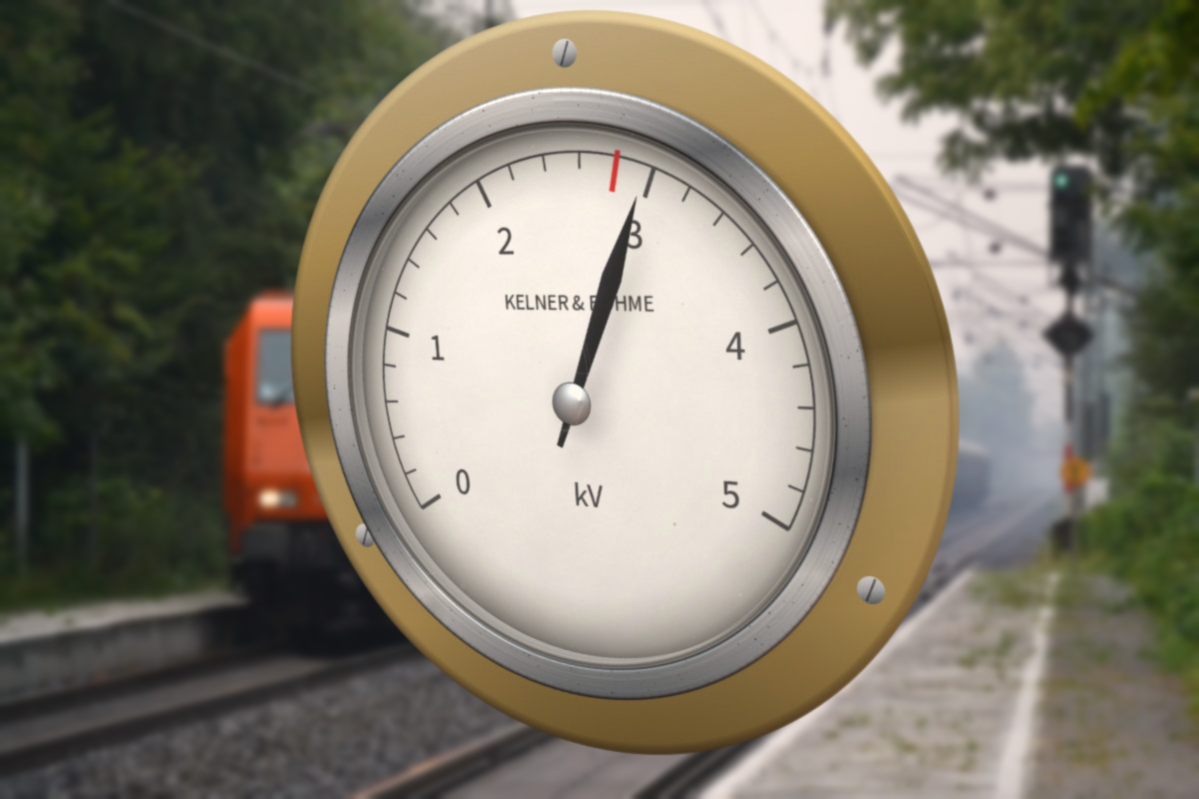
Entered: 3 kV
